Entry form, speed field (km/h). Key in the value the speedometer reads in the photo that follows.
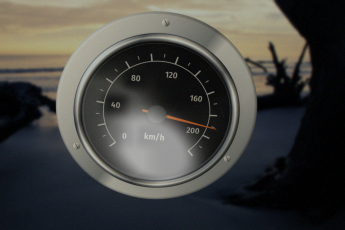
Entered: 190 km/h
